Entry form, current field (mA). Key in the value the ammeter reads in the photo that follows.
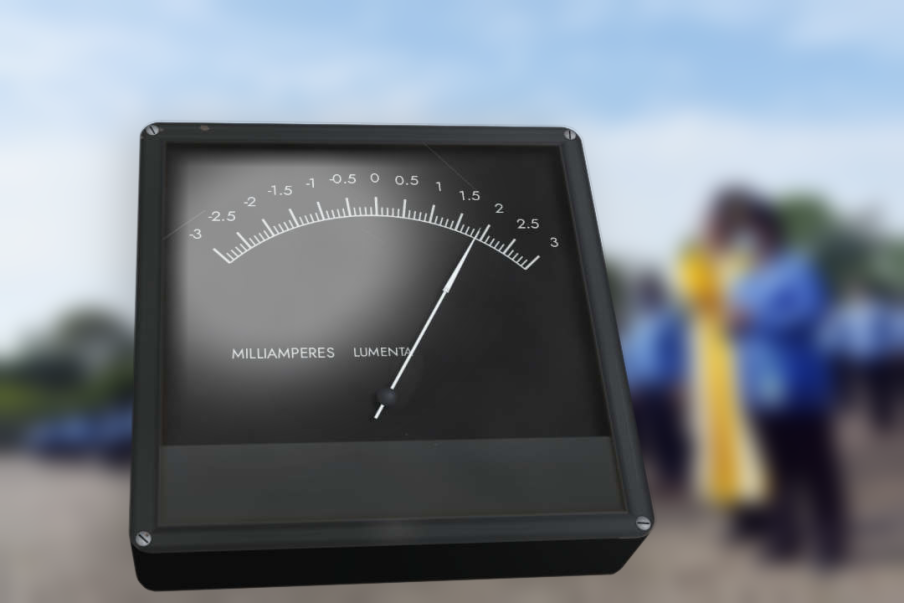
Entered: 1.9 mA
